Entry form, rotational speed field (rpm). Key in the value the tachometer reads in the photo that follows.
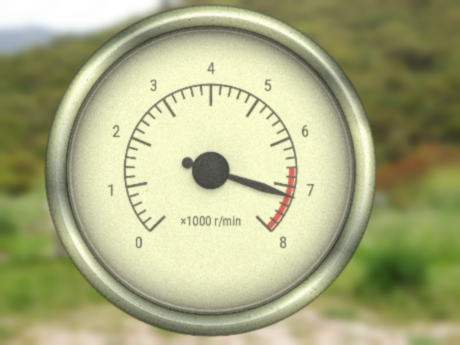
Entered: 7200 rpm
